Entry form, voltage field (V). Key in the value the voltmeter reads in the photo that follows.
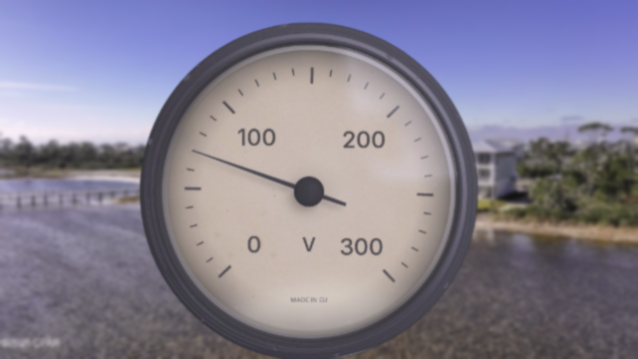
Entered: 70 V
